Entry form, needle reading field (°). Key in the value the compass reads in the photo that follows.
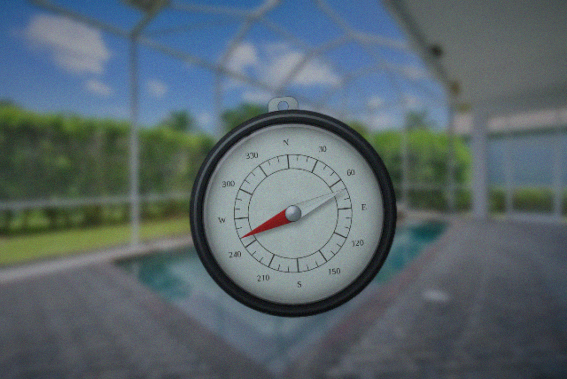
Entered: 250 °
